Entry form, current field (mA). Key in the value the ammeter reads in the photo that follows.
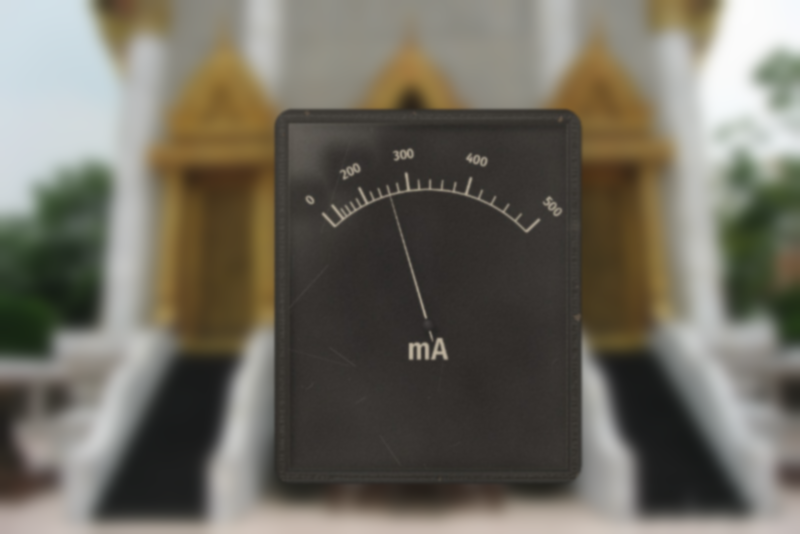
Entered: 260 mA
